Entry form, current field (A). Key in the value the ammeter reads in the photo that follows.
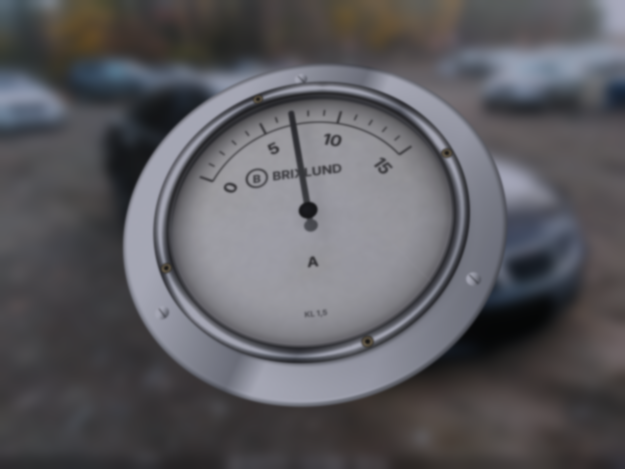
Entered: 7 A
